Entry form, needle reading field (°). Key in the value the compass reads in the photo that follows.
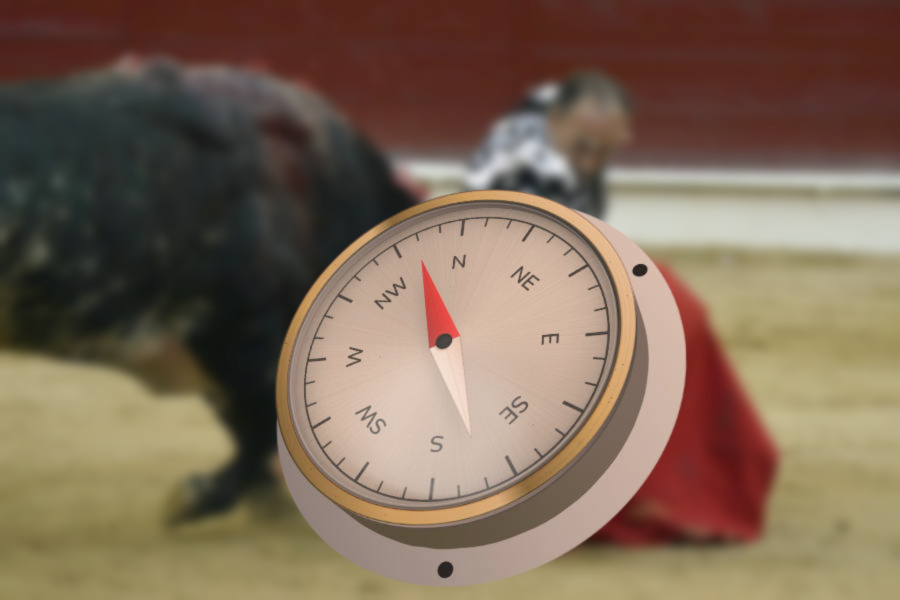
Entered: 340 °
